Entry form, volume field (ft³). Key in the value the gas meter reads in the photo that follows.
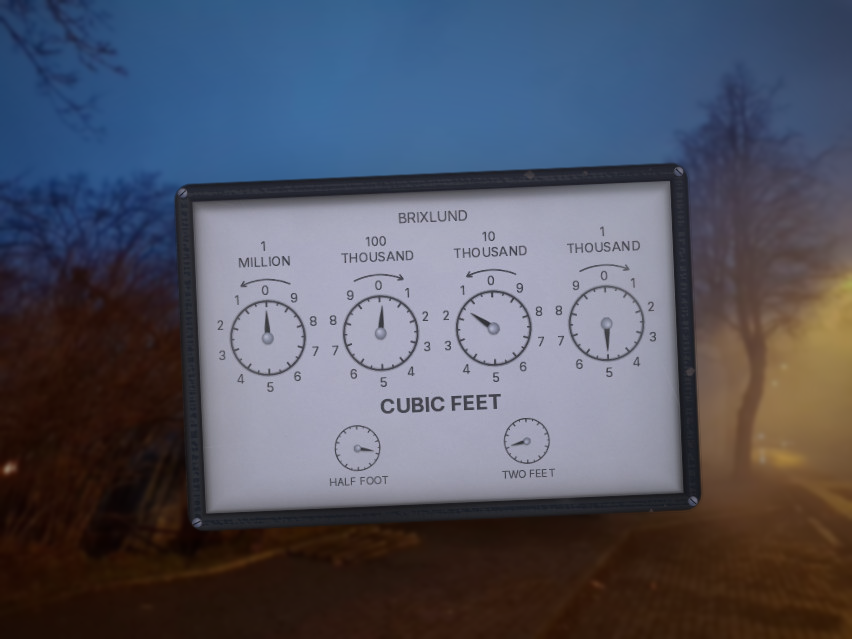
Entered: 1500 ft³
